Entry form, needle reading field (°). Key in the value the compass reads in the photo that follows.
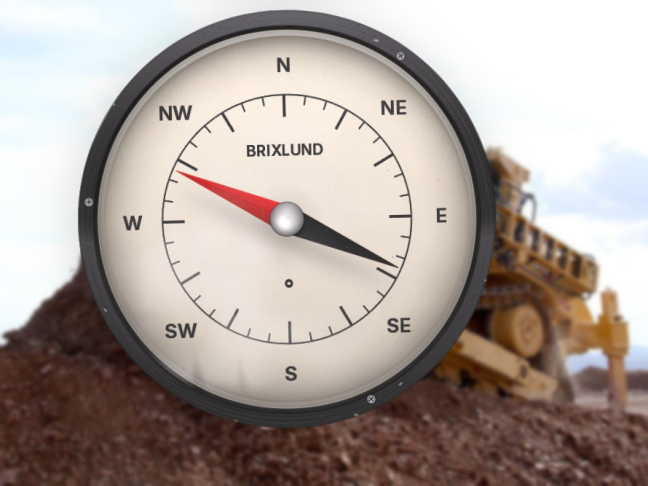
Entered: 295 °
